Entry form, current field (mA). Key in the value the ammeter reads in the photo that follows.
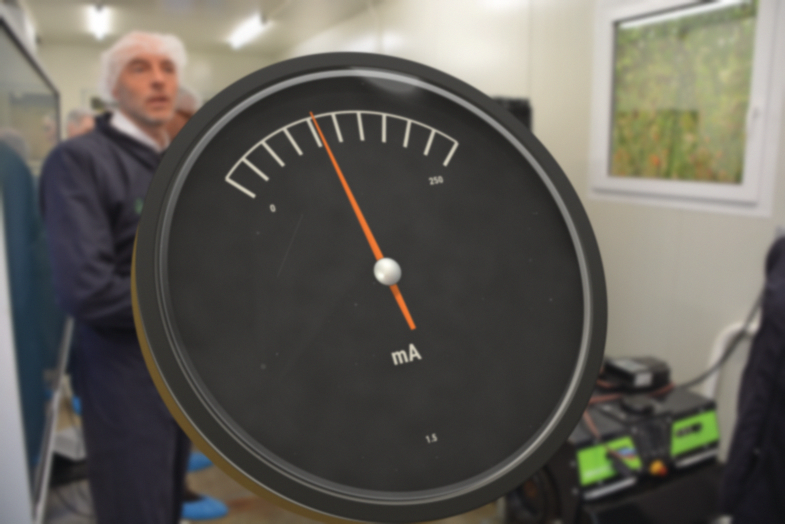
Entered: 100 mA
